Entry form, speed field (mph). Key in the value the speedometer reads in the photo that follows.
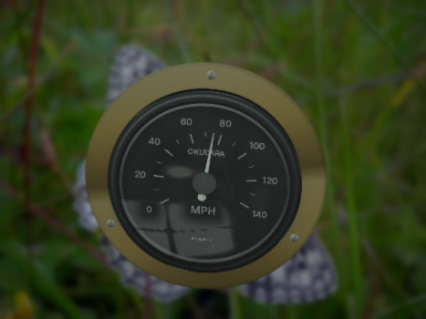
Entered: 75 mph
